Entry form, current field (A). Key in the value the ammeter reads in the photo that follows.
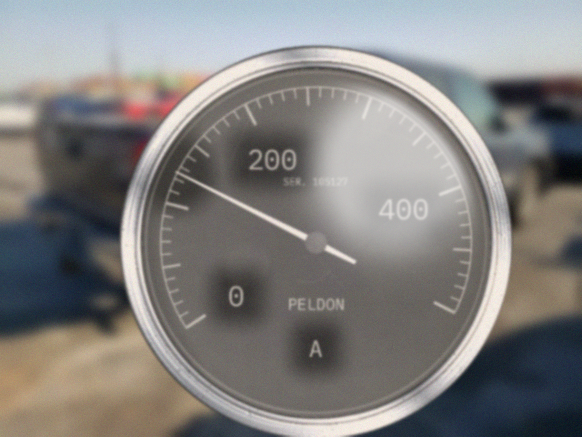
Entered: 125 A
